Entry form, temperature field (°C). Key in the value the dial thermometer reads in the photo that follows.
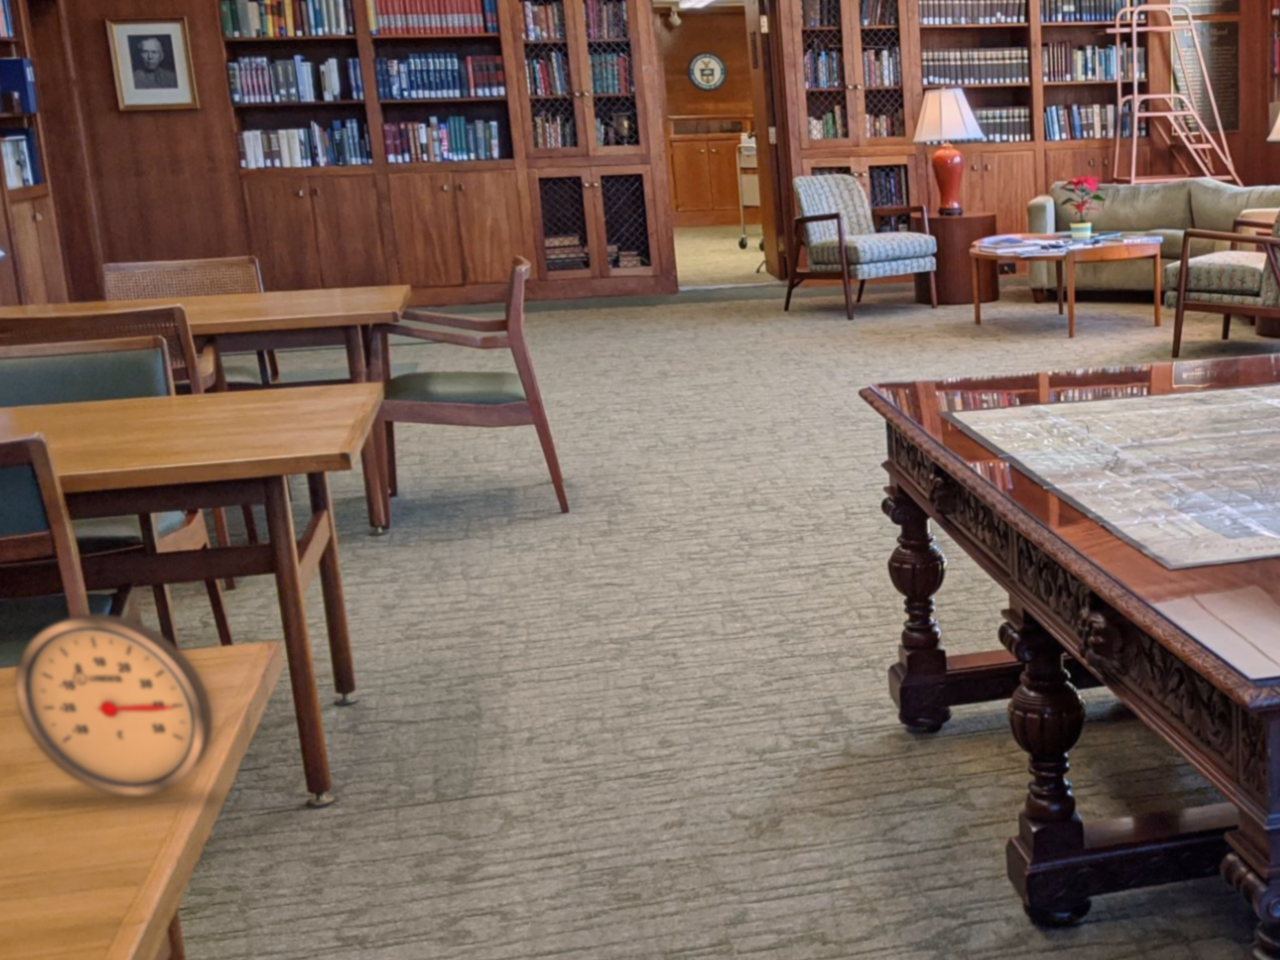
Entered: 40 °C
